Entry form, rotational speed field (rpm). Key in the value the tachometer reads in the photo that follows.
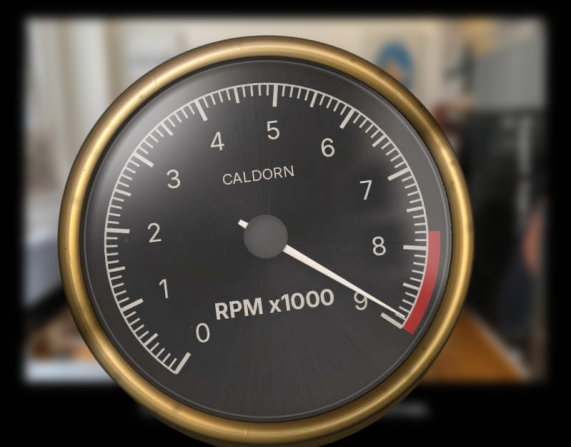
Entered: 8900 rpm
